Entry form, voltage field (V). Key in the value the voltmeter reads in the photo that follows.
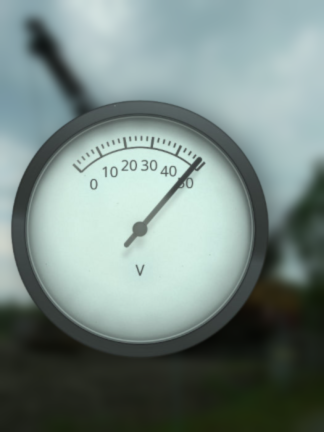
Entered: 48 V
